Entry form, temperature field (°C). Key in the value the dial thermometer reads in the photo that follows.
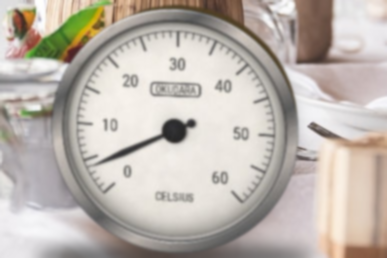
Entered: 4 °C
